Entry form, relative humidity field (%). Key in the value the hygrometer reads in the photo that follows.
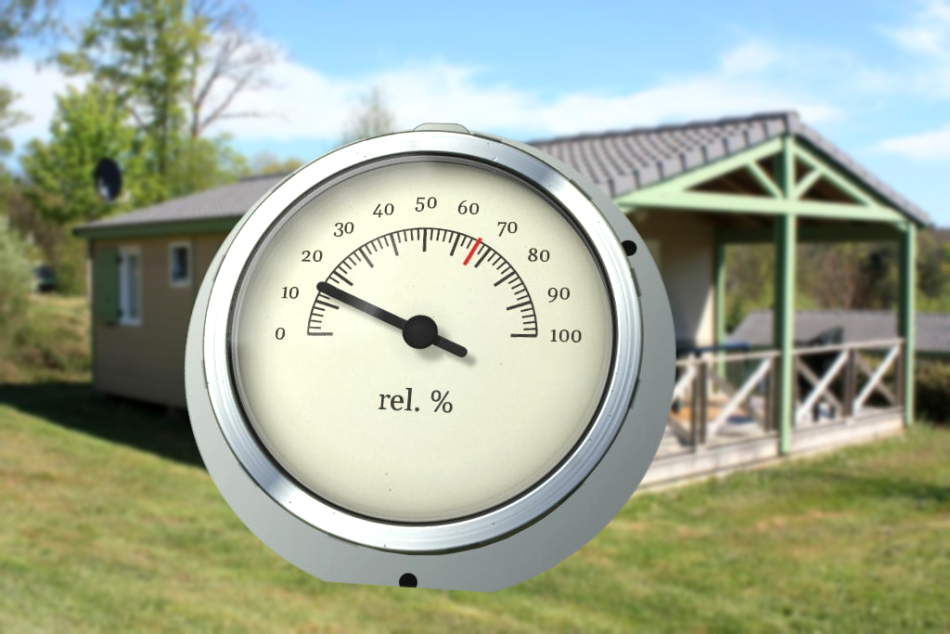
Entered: 14 %
